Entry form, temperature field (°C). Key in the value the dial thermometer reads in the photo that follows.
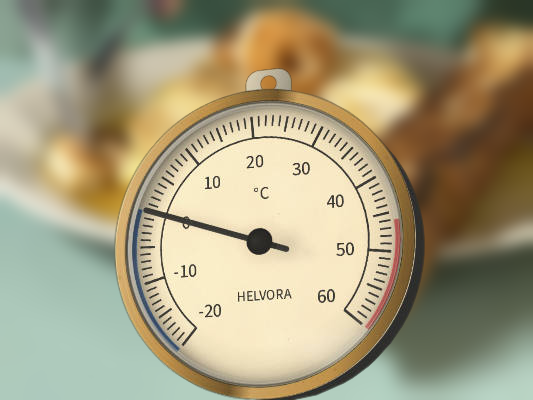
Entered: 0 °C
